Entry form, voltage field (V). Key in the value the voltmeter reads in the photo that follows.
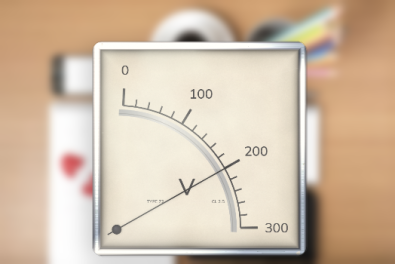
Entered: 200 V
